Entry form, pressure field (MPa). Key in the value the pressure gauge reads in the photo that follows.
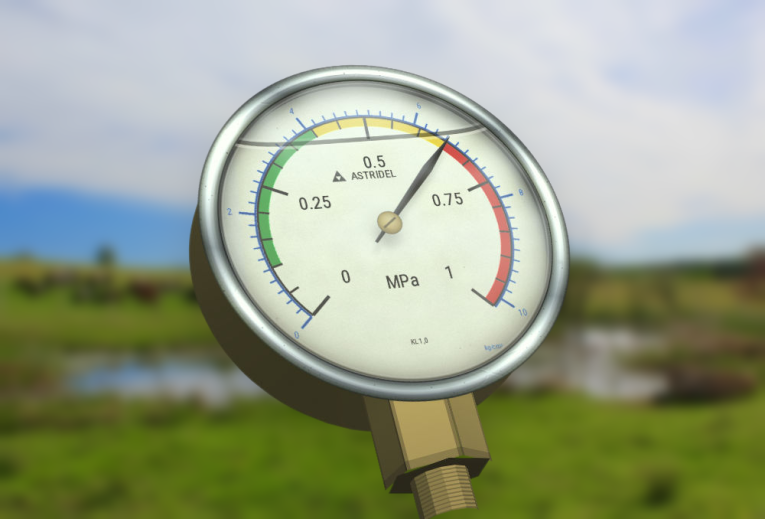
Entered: 0.65 MPa
